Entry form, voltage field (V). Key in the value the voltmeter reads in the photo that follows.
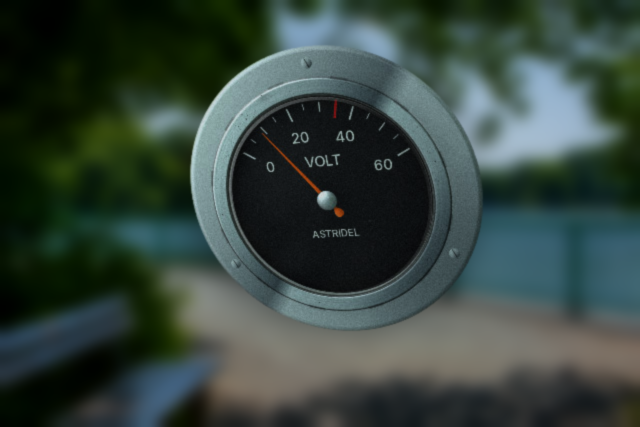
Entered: 10 V
